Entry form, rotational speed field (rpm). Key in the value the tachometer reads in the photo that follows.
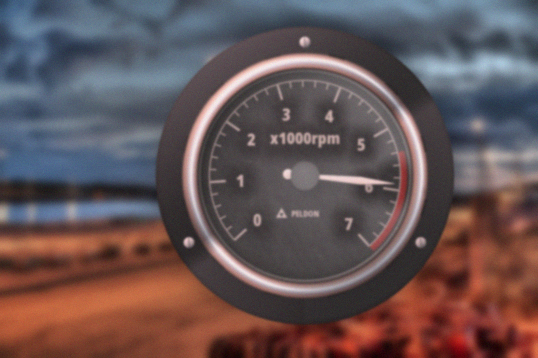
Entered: 5900 rpm
